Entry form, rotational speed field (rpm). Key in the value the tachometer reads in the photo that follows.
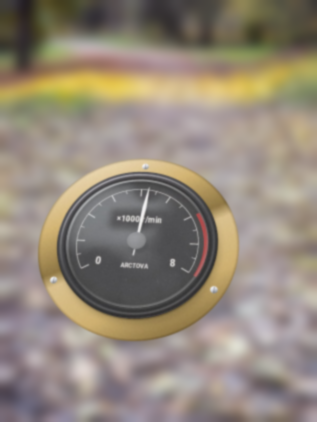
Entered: 4250 rpm
